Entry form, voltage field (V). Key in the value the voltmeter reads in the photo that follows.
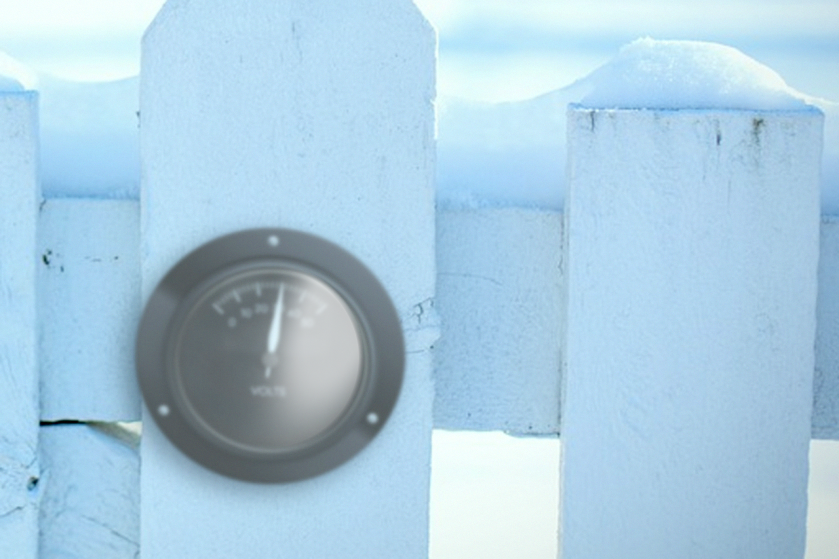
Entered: 30 V
